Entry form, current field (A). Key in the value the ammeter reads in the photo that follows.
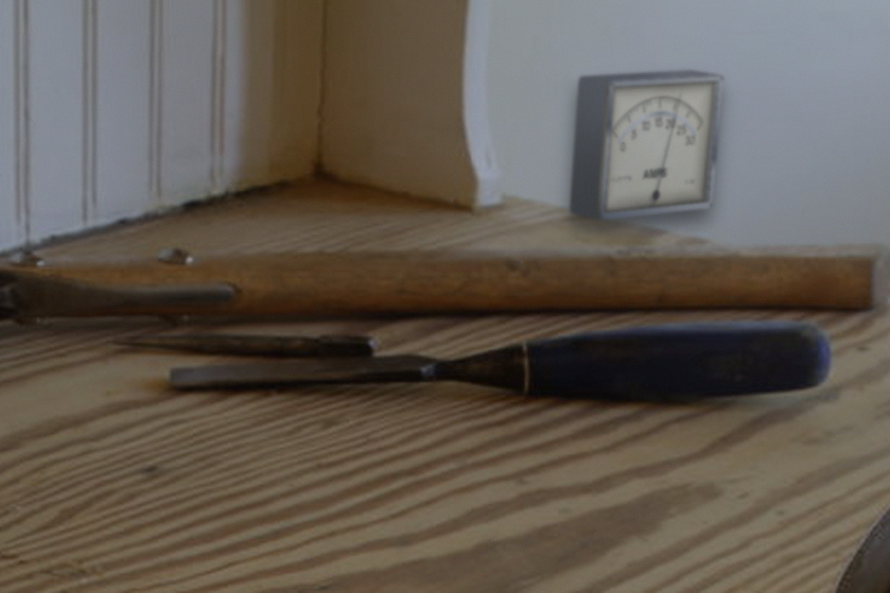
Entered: 20 A
